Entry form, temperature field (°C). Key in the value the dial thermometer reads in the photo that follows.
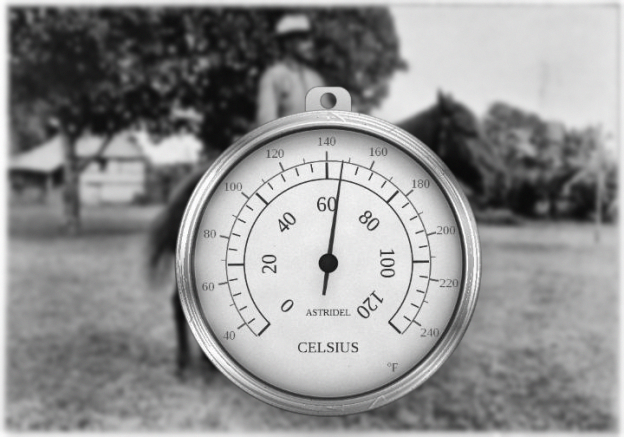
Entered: 64 °C
